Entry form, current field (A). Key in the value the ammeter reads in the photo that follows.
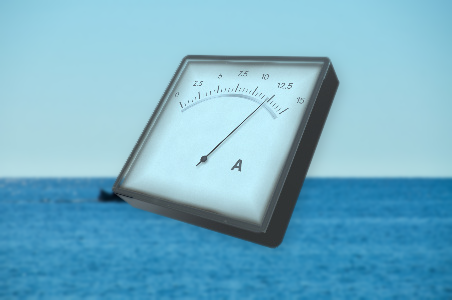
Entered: 12.5 A
